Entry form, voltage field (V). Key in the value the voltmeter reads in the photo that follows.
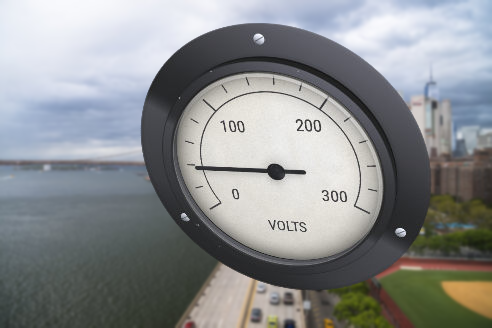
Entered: 40 V
